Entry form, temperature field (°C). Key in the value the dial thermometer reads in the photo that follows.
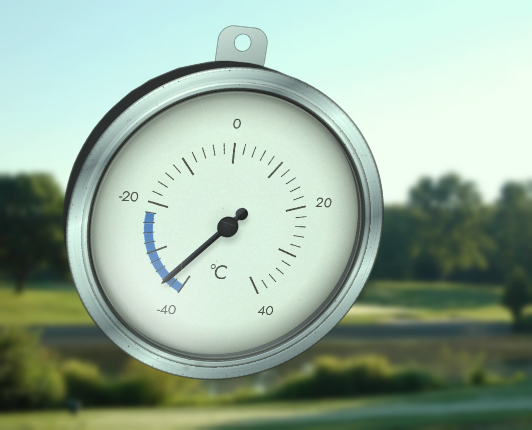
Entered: -36 °C
